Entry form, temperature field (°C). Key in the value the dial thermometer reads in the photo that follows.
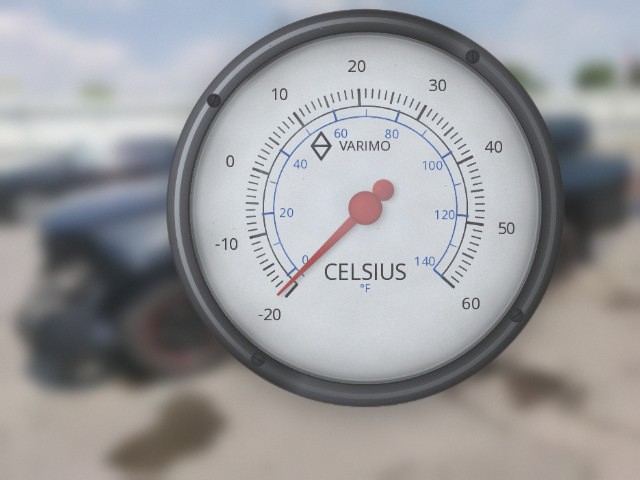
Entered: -19 °C
